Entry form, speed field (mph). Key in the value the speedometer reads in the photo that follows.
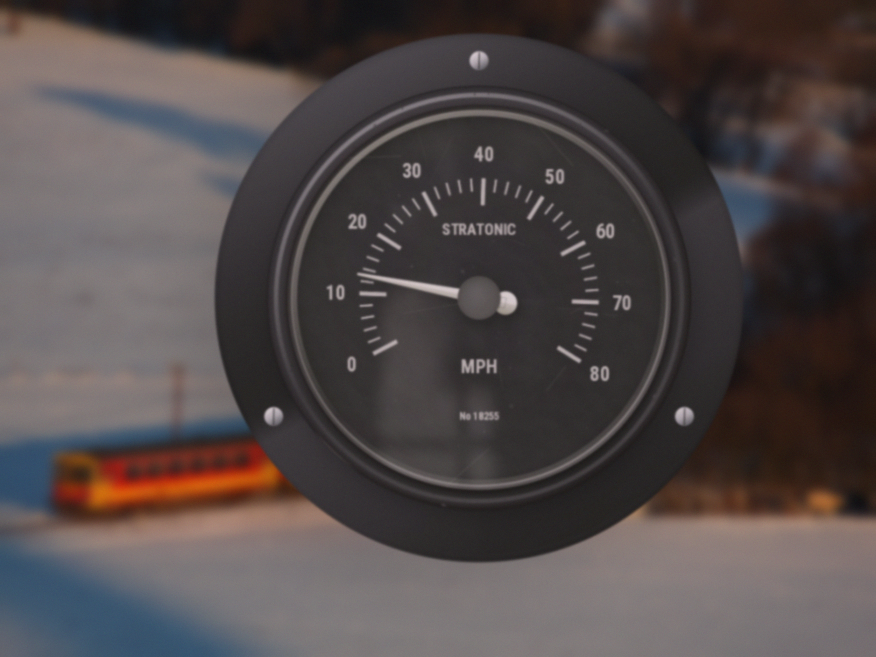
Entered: 13 mph
